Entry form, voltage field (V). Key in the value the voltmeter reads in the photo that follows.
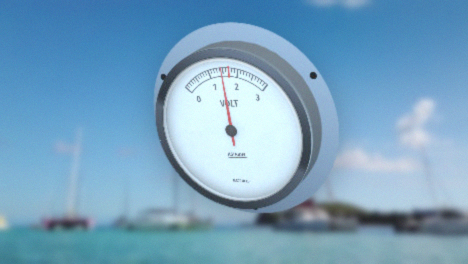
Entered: 1.5 V
